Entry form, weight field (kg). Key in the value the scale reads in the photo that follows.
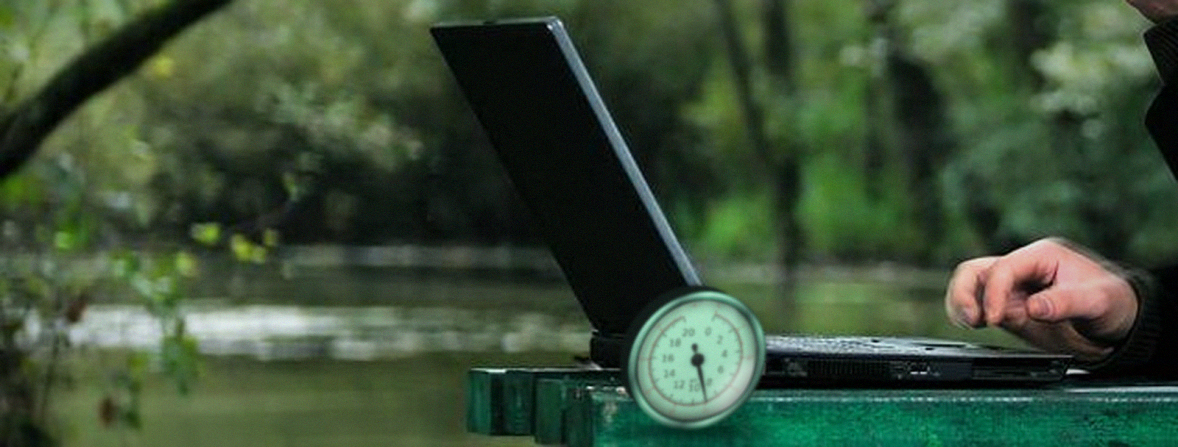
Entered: 9 kg
